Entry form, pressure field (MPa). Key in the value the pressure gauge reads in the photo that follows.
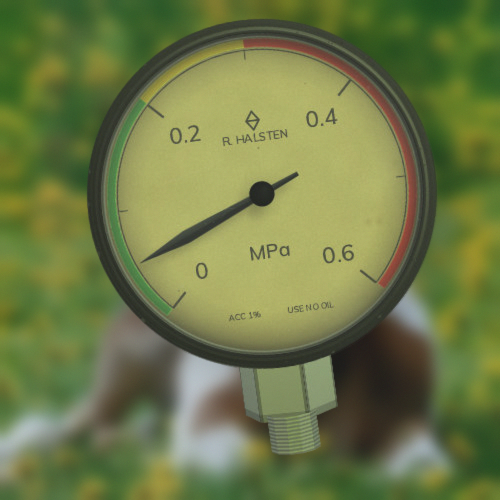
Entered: 0.05 MPa
